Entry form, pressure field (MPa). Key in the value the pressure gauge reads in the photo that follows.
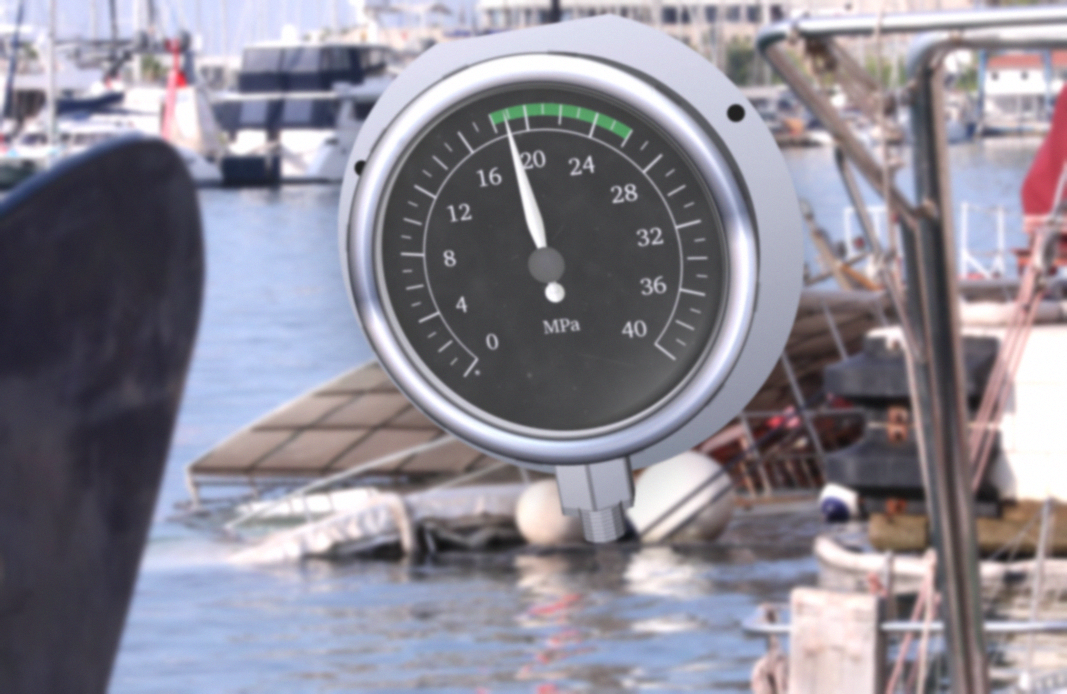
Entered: 19 MPa
